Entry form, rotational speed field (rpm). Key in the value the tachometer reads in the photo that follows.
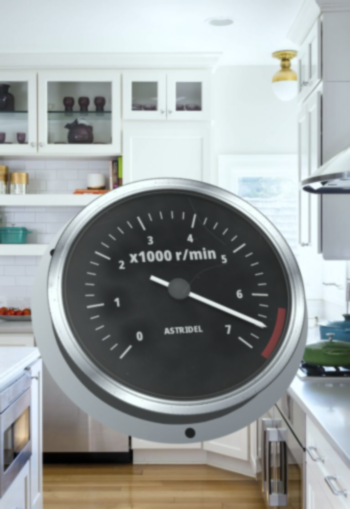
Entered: 6600 rpm
